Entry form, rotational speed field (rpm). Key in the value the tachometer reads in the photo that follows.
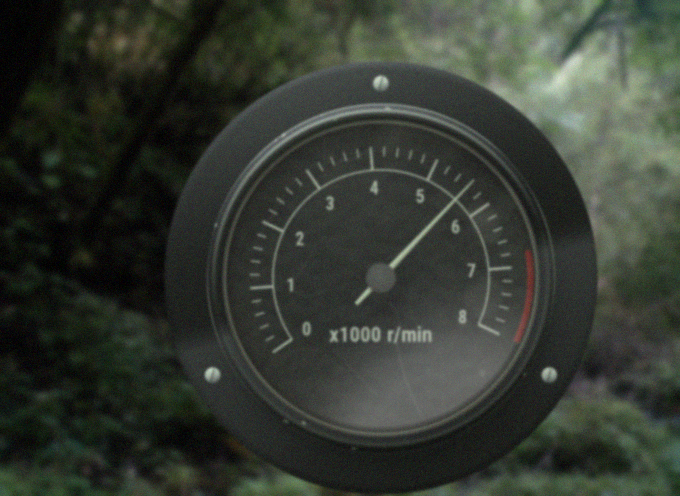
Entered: 5600 rpm
